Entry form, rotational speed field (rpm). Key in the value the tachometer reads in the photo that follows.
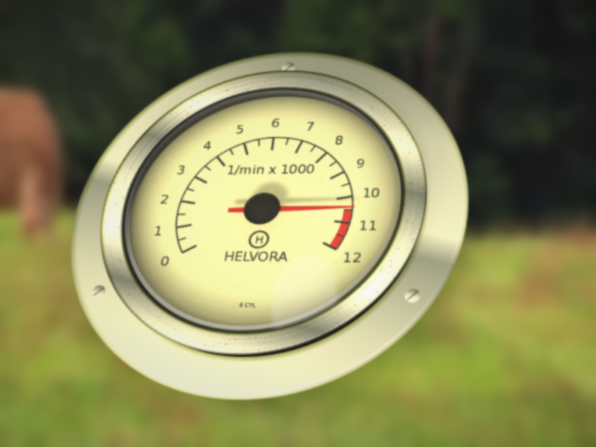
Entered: 10500 rpm
